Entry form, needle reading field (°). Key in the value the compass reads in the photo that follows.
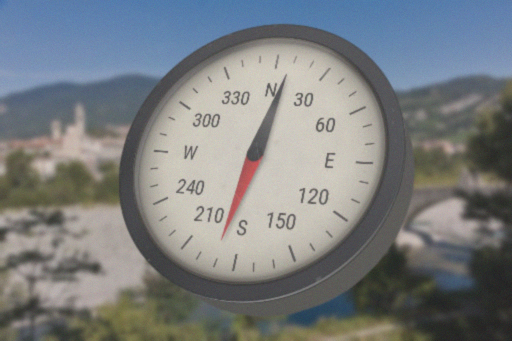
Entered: 190 °
